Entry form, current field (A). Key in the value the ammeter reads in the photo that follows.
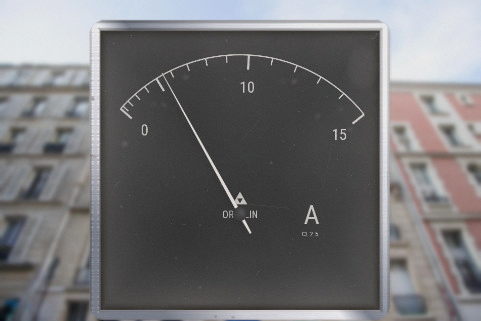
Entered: 5.5 A
